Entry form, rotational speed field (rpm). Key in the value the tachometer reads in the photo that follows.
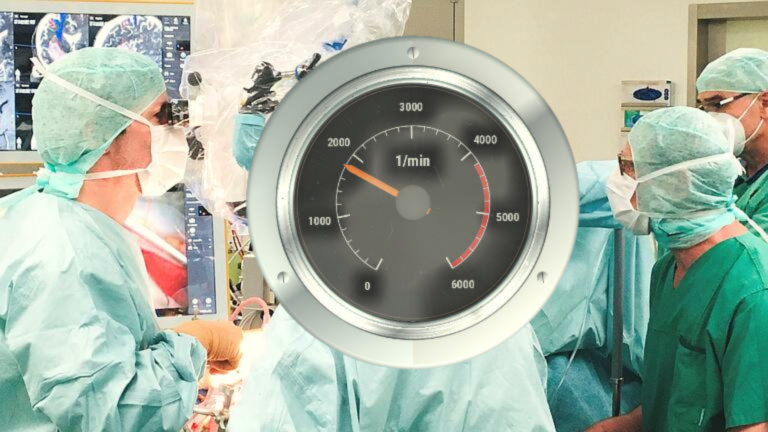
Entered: 1800 rpm
